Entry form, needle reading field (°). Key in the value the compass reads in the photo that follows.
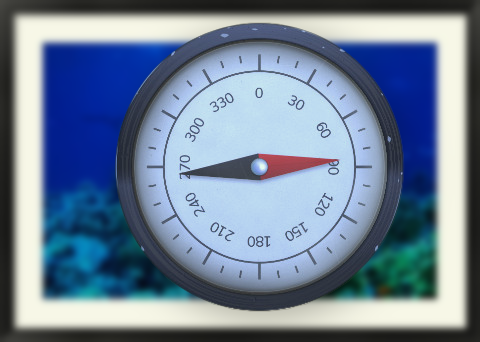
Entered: 85 °
